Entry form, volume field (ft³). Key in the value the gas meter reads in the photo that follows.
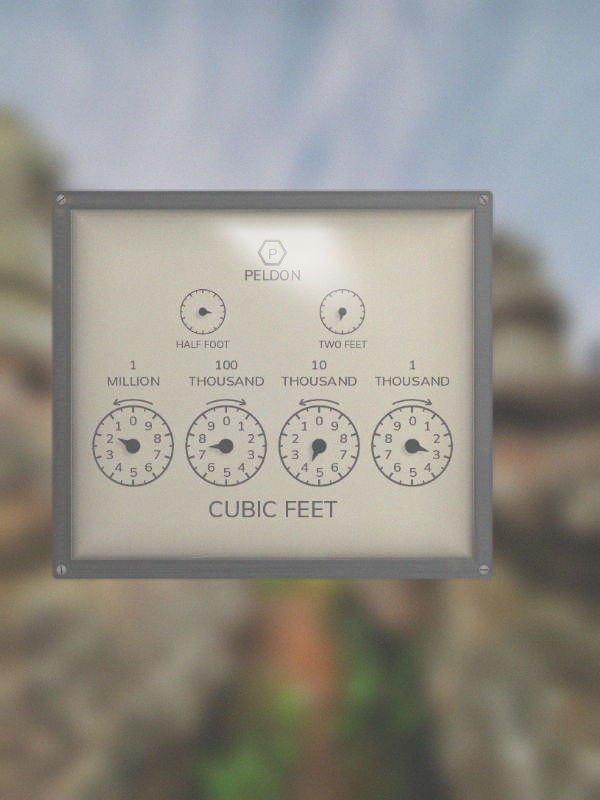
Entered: 174300 ft³
